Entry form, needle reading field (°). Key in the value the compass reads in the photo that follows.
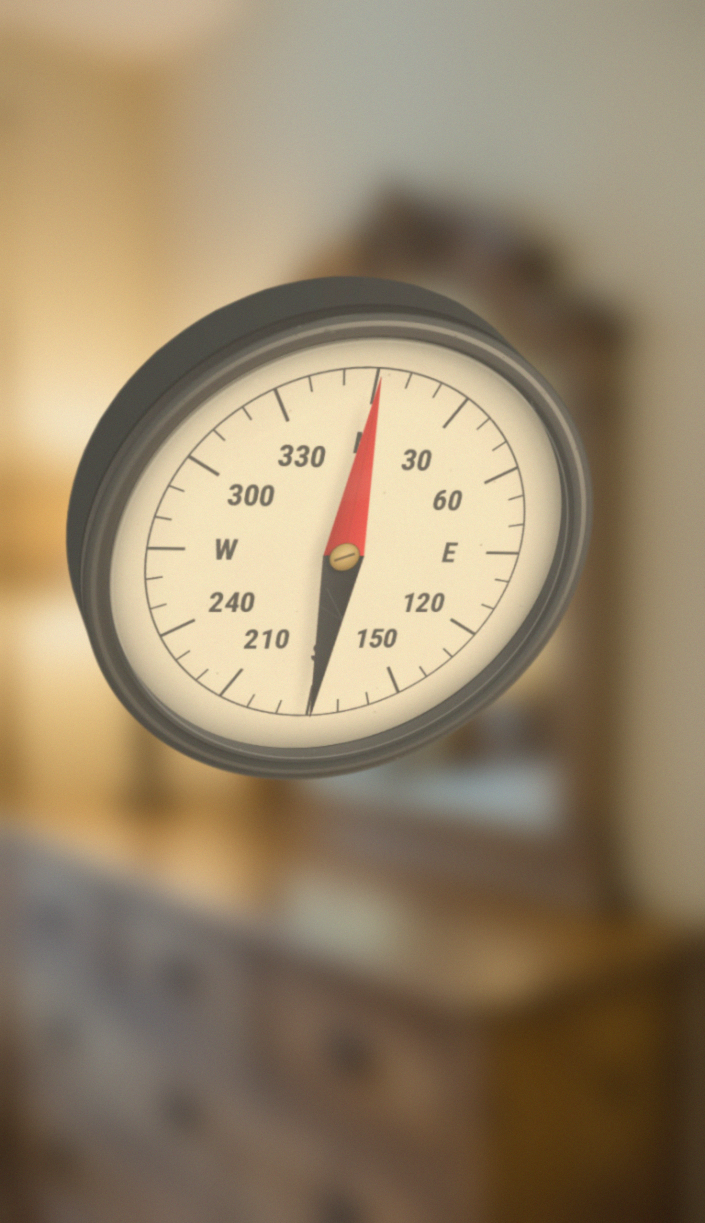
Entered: 0 °
